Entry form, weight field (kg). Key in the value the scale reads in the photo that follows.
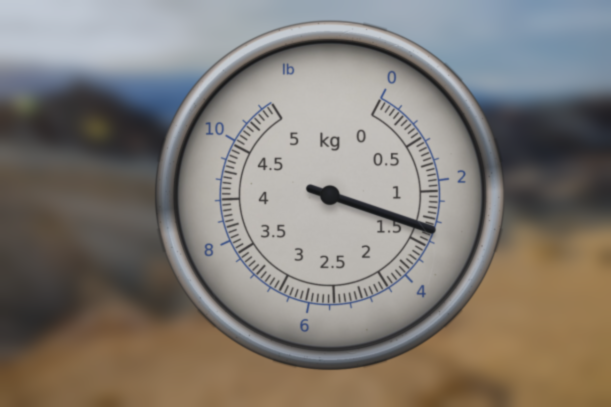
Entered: 1.35 kg
